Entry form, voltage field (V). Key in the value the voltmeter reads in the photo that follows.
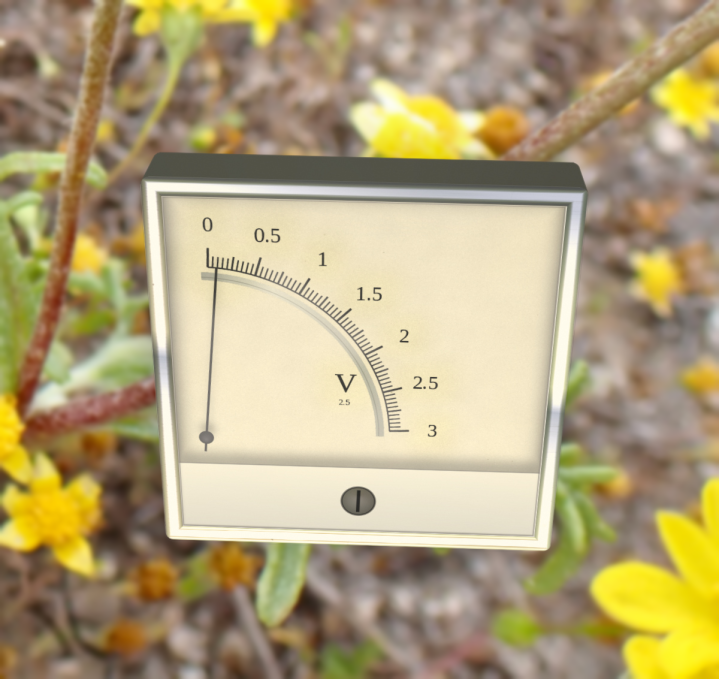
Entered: 0.1 V
